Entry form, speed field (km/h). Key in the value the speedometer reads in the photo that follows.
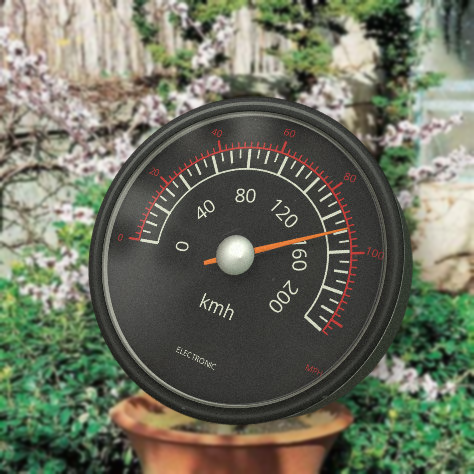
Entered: 150 km/h
